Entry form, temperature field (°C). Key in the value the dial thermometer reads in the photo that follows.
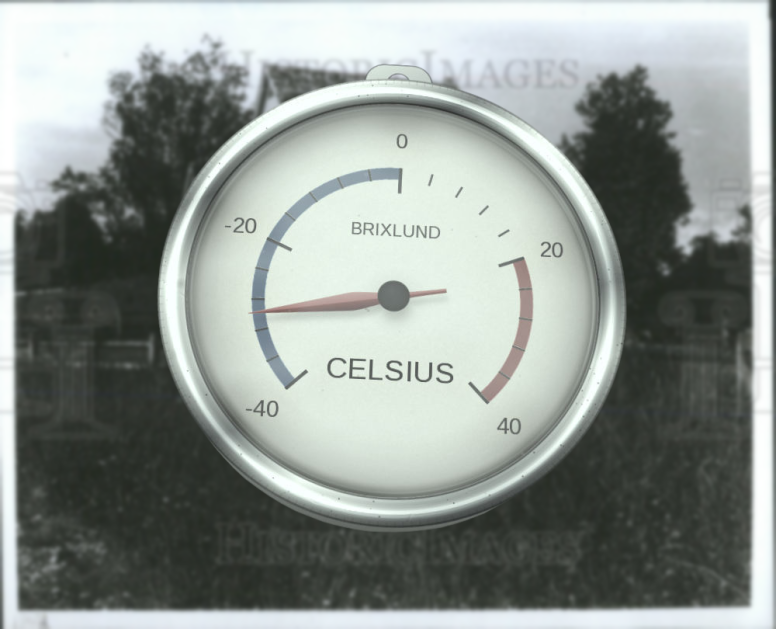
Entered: -30 °C
